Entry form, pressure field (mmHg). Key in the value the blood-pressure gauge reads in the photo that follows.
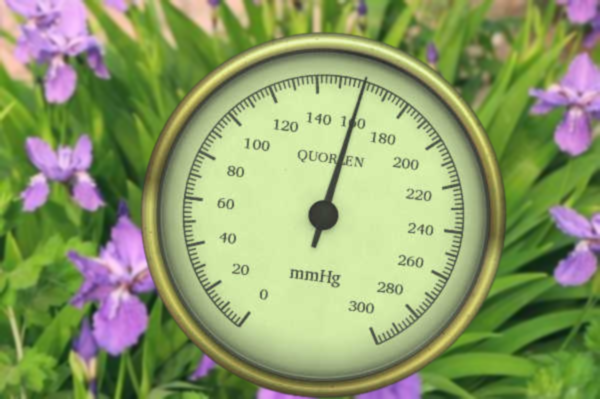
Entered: 160 mmHg
